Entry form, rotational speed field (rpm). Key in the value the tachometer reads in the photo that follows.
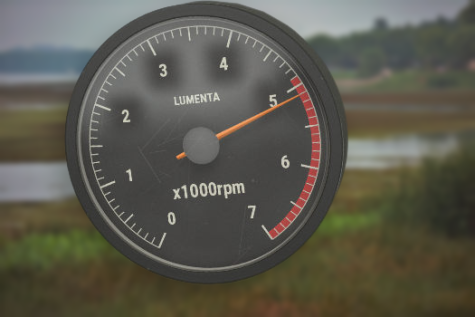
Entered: 5100 rpm
